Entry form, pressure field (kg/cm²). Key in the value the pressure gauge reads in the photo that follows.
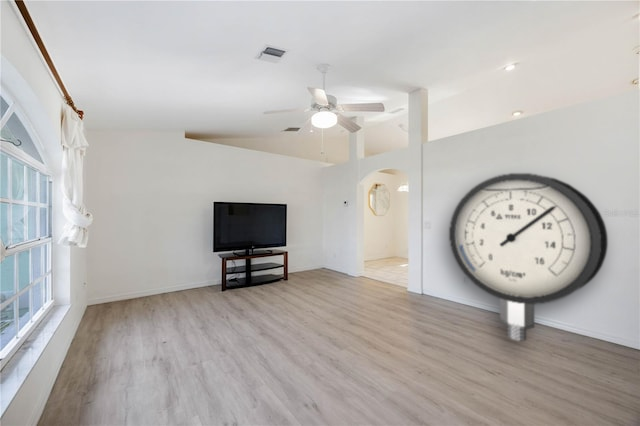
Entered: 11 kg/cm²
